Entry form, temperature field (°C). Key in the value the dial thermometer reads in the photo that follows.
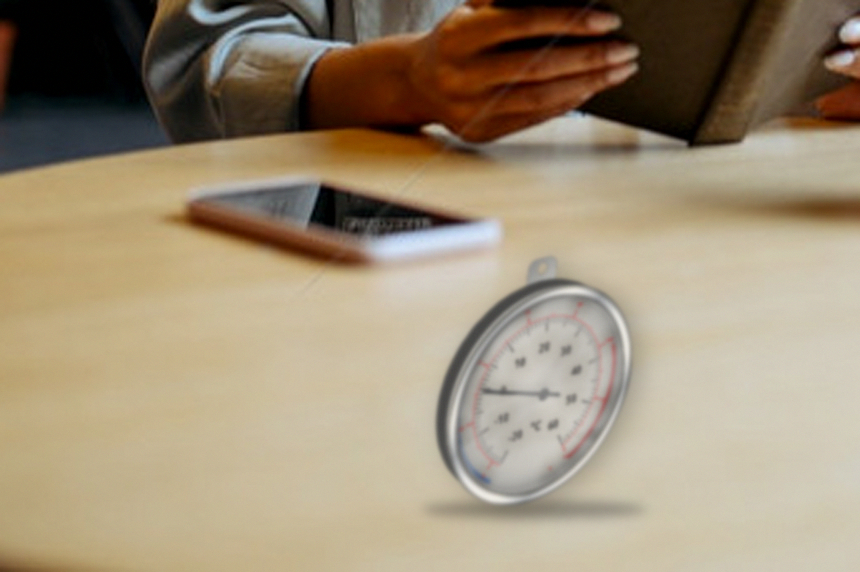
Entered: 0 °C
